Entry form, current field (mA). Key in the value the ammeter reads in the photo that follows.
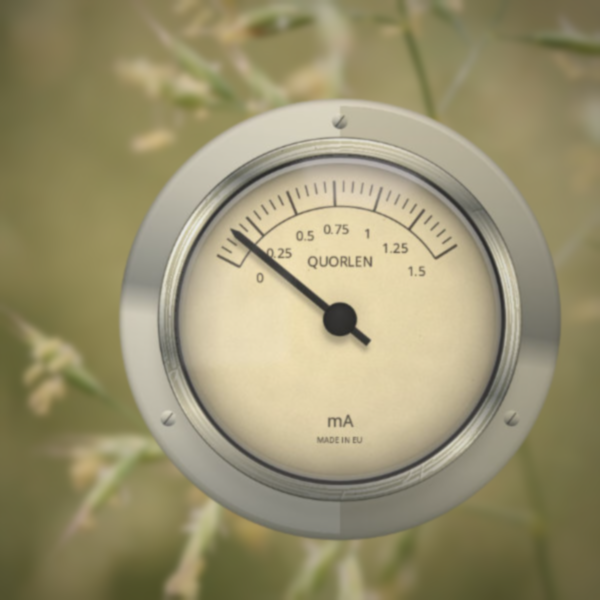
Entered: 0.15 mA
